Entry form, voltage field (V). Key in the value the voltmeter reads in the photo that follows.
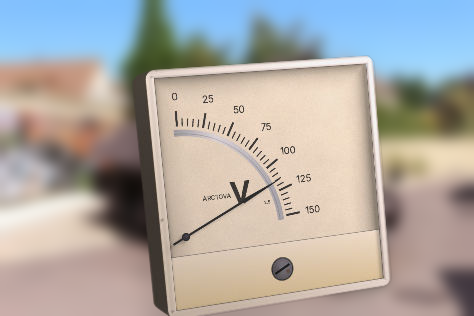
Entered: 115 V
